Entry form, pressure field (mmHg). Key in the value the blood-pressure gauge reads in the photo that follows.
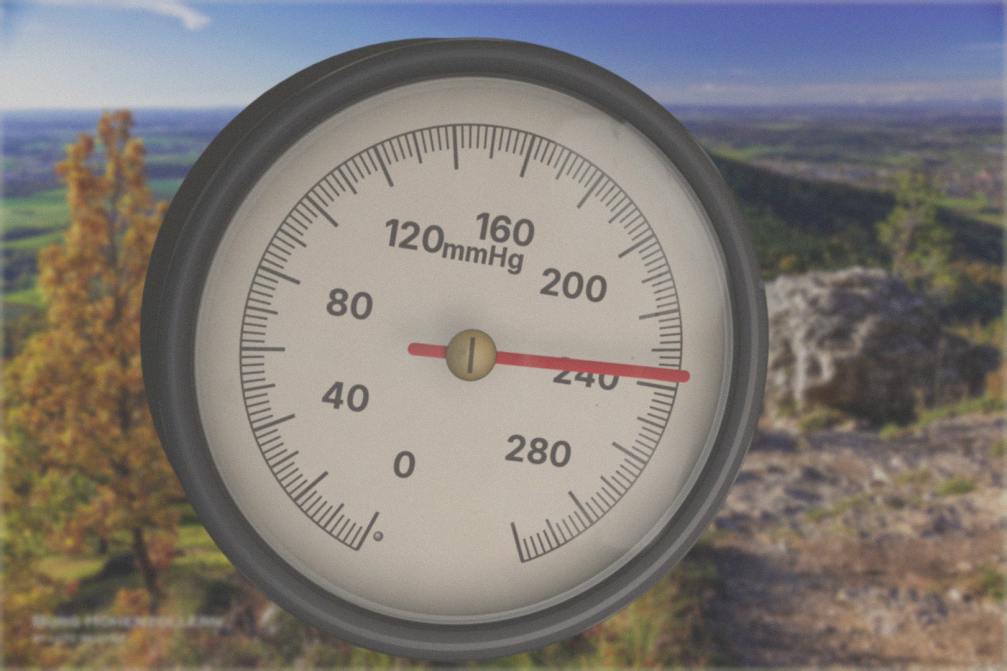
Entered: 236 mmHg
